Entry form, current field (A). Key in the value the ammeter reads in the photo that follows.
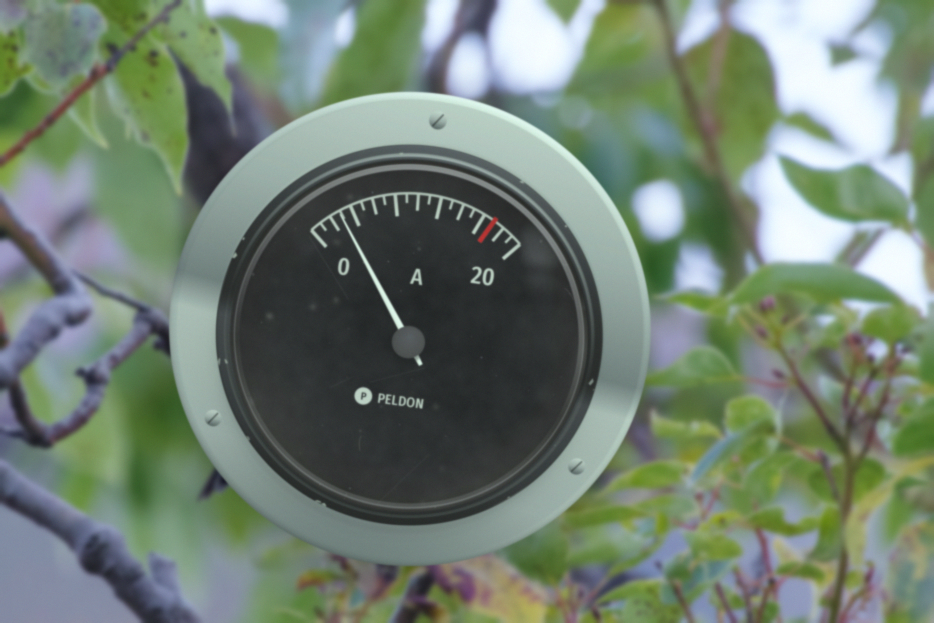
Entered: 3 A
